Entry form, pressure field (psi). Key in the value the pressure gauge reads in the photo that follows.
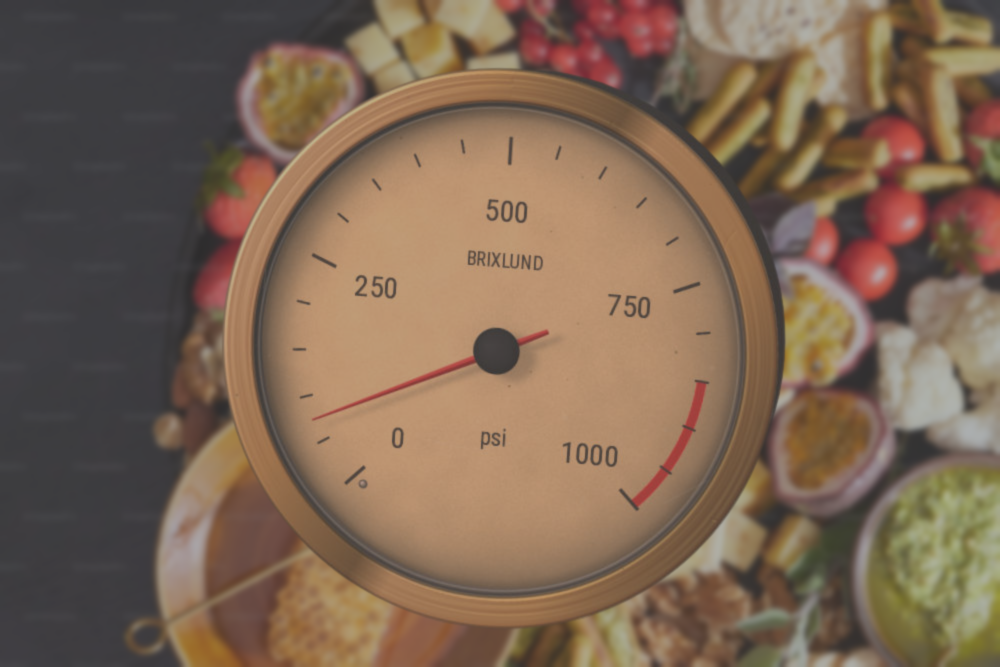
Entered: 75 psi
